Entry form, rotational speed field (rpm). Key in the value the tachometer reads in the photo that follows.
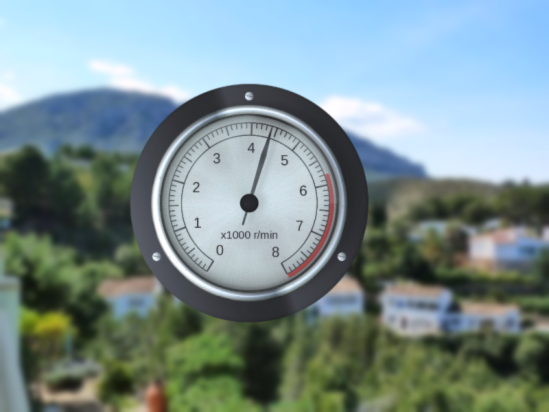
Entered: 4400 rpm
